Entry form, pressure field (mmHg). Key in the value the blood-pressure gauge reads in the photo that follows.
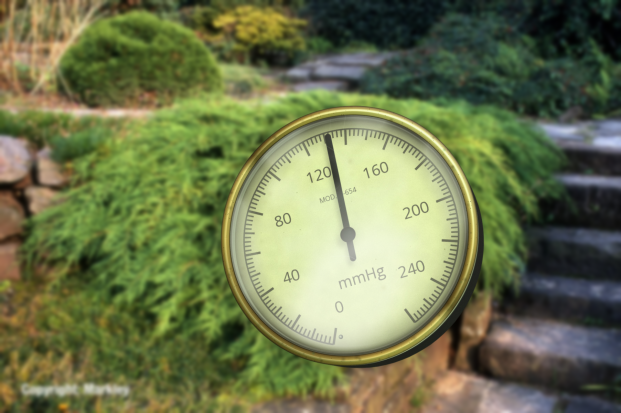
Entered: 132 mmHg
